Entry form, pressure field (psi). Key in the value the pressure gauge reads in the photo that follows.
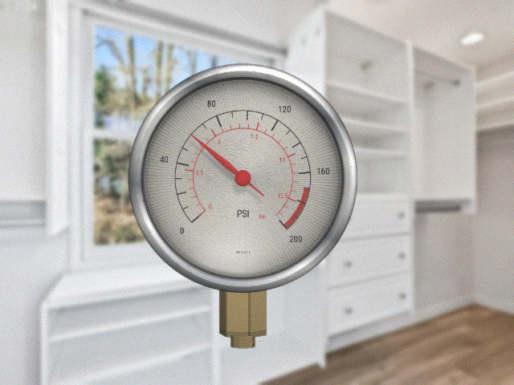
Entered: 60 psi
